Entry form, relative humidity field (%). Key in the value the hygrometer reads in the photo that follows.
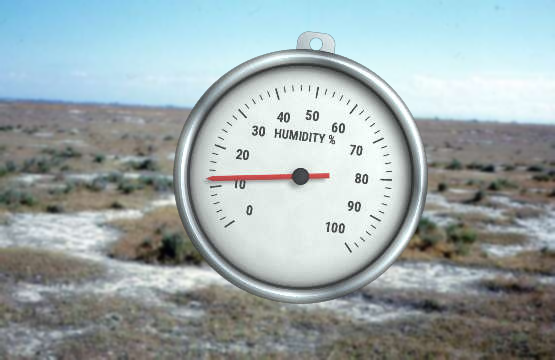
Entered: 12 %
